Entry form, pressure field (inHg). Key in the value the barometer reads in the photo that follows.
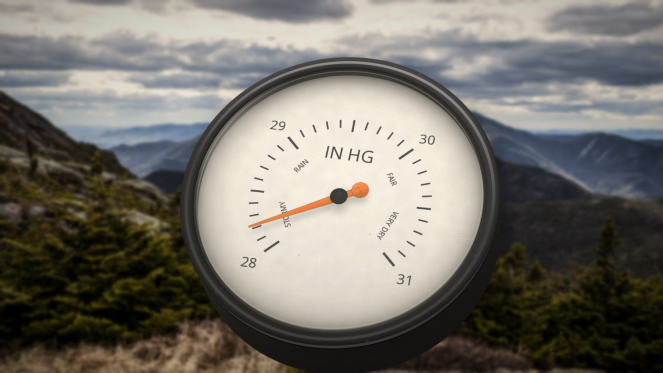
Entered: 28.2 inHg
